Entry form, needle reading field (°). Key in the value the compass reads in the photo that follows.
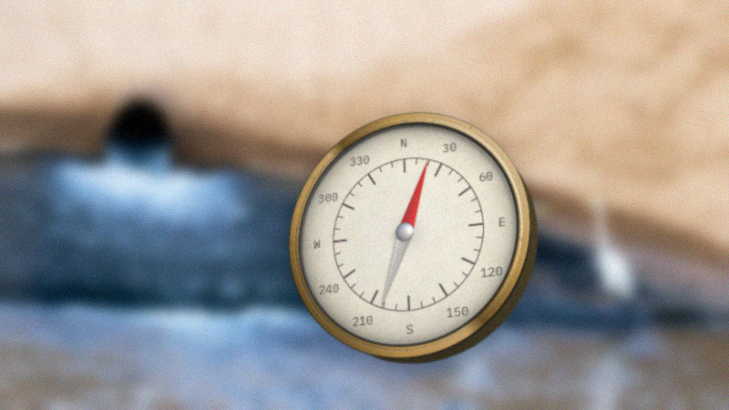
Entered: 20 °
